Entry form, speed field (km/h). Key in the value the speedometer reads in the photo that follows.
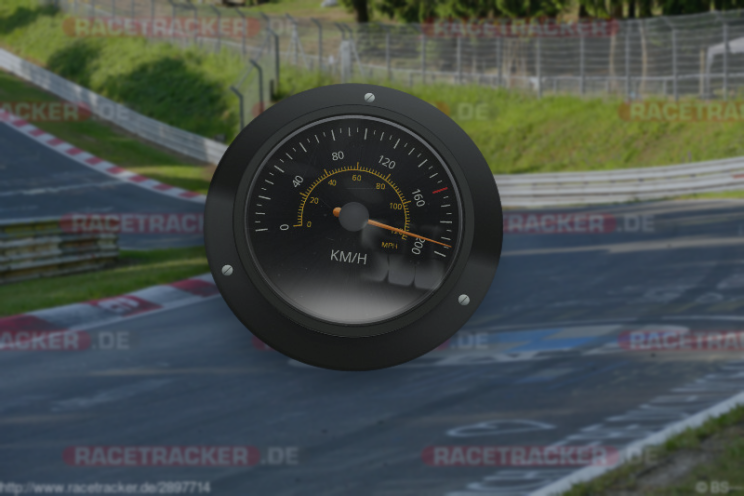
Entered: 195 km/h
